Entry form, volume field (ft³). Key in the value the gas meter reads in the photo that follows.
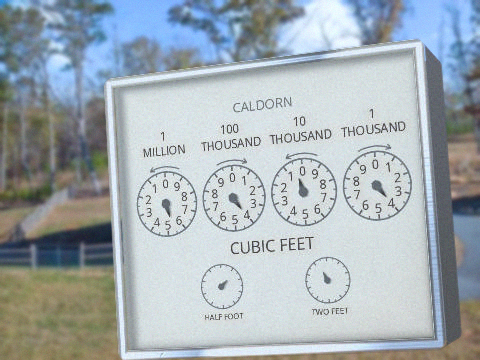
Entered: 540400 ft³
